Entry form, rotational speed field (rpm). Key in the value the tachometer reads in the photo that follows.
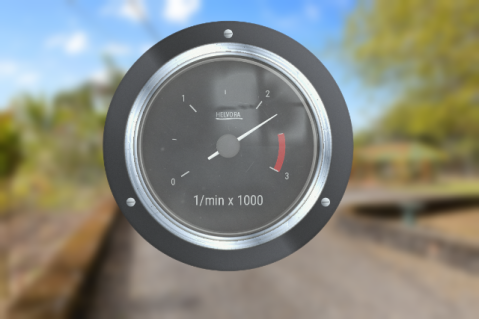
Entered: 2250 rpm
